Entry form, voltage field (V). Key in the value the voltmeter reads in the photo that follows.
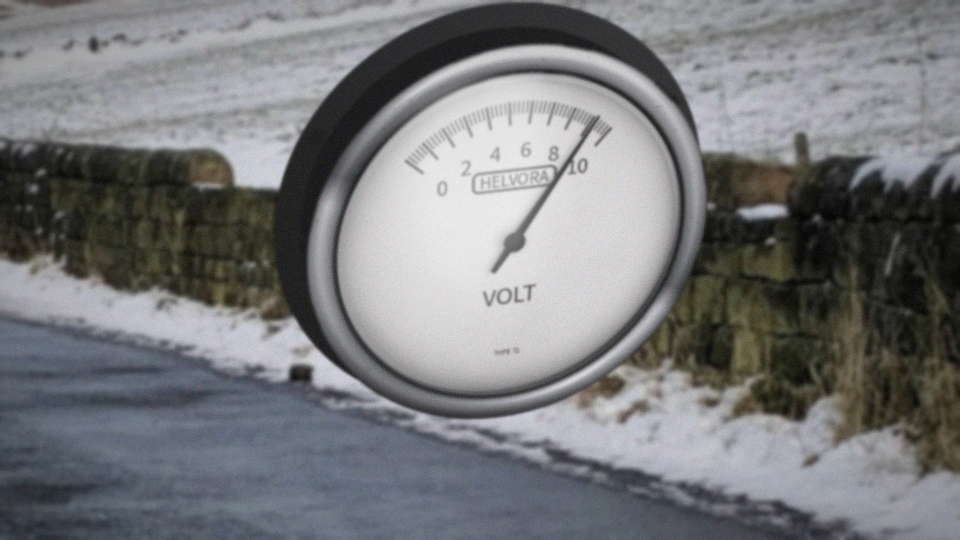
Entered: 9 V
